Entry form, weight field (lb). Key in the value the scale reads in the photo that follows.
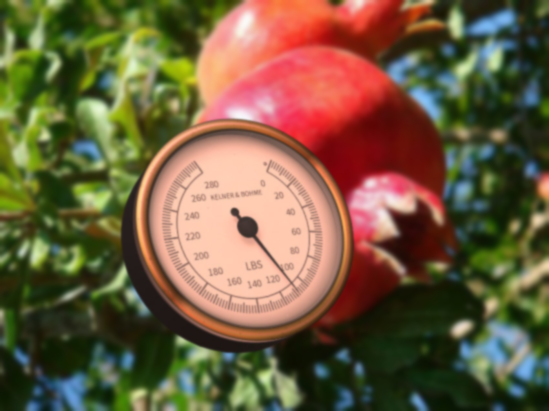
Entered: 110 lb
